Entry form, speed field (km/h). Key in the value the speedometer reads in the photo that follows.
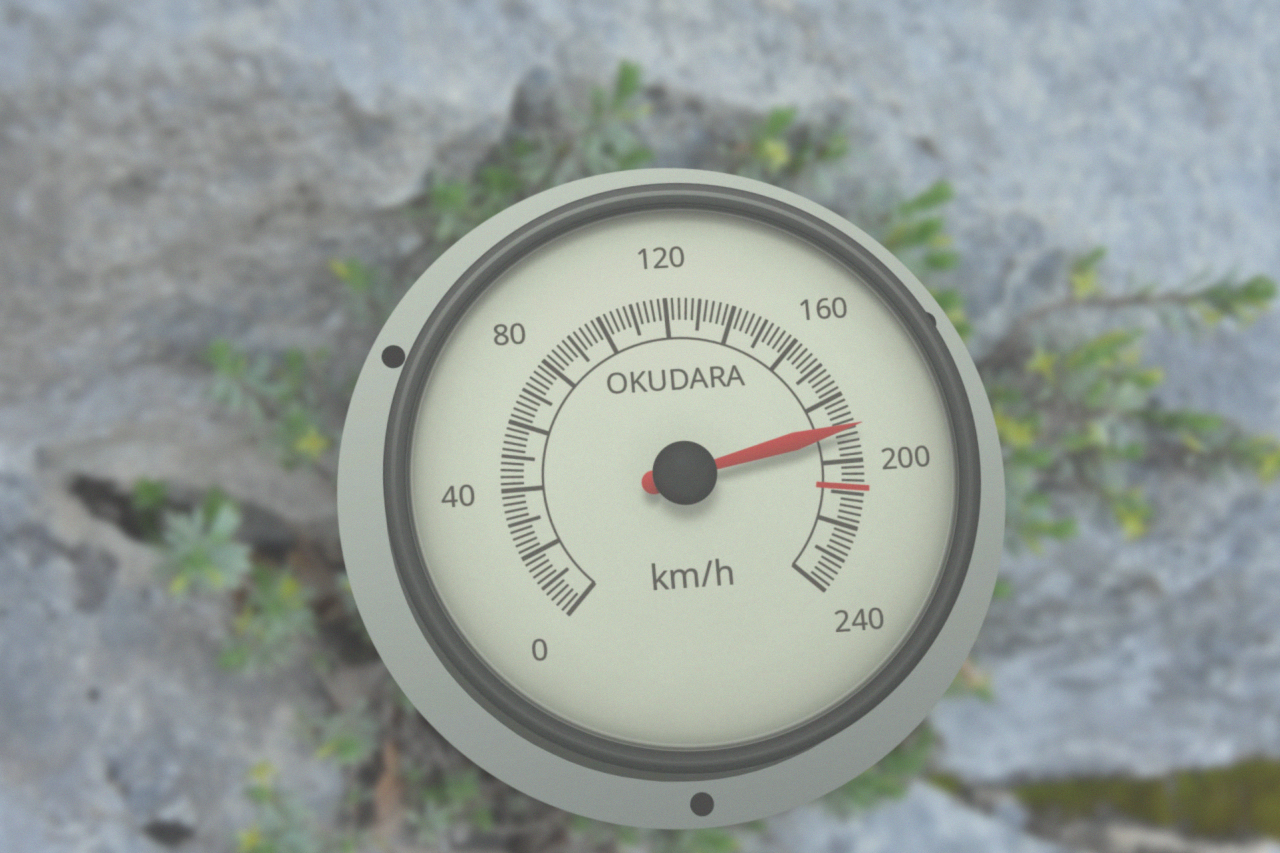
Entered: 190 km/h
